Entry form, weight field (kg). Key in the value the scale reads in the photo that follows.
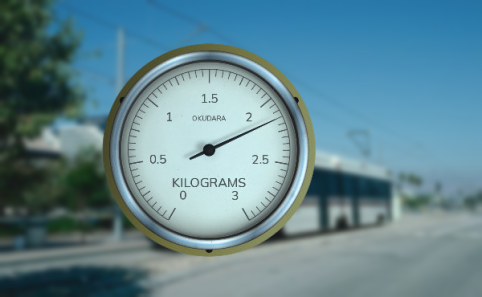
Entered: 2.15 kg
